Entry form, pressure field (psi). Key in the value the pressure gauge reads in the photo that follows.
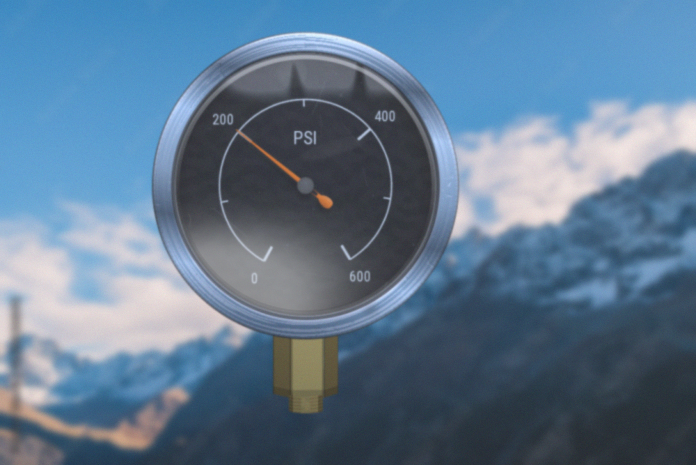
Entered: 200 psi
